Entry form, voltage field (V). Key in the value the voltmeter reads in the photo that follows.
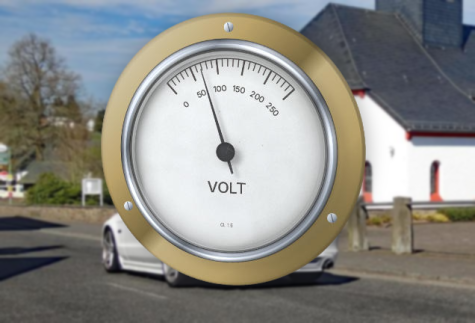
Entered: 70 V
